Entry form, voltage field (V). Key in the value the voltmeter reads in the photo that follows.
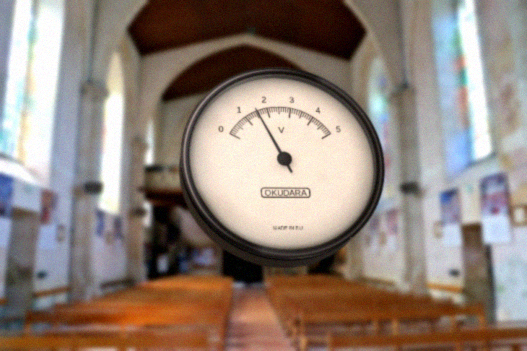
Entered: 1.5 V
